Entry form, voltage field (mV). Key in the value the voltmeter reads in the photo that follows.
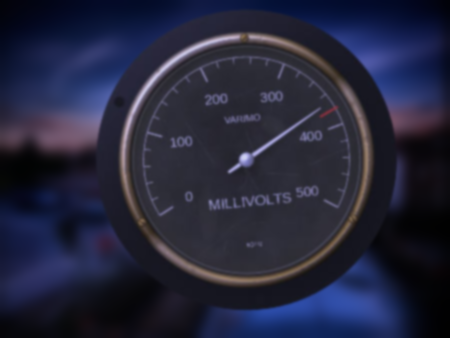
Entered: 370 mV
